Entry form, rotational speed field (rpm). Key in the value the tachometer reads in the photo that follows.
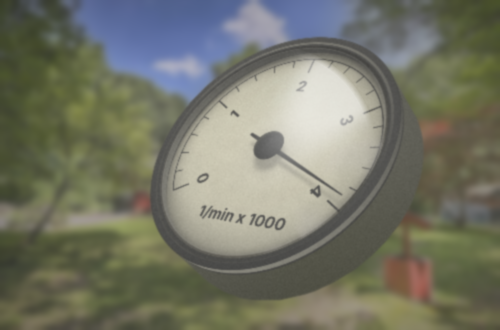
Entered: 3900 rpm
